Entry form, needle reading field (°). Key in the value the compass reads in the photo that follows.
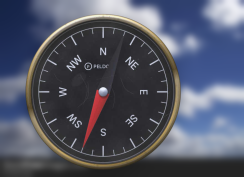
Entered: 200 °
